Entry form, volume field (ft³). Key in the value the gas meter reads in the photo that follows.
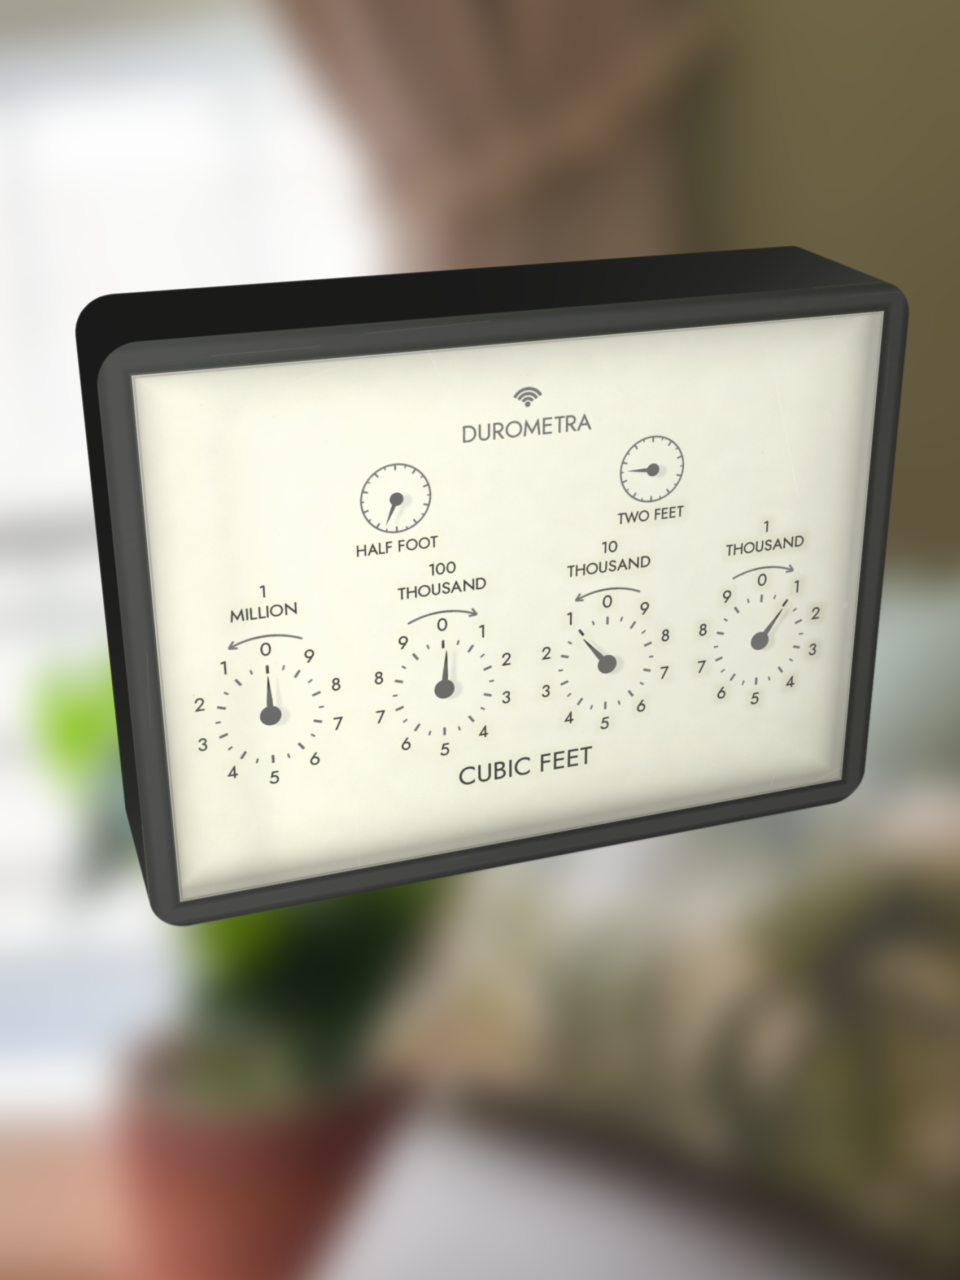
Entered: 1100 ft³
